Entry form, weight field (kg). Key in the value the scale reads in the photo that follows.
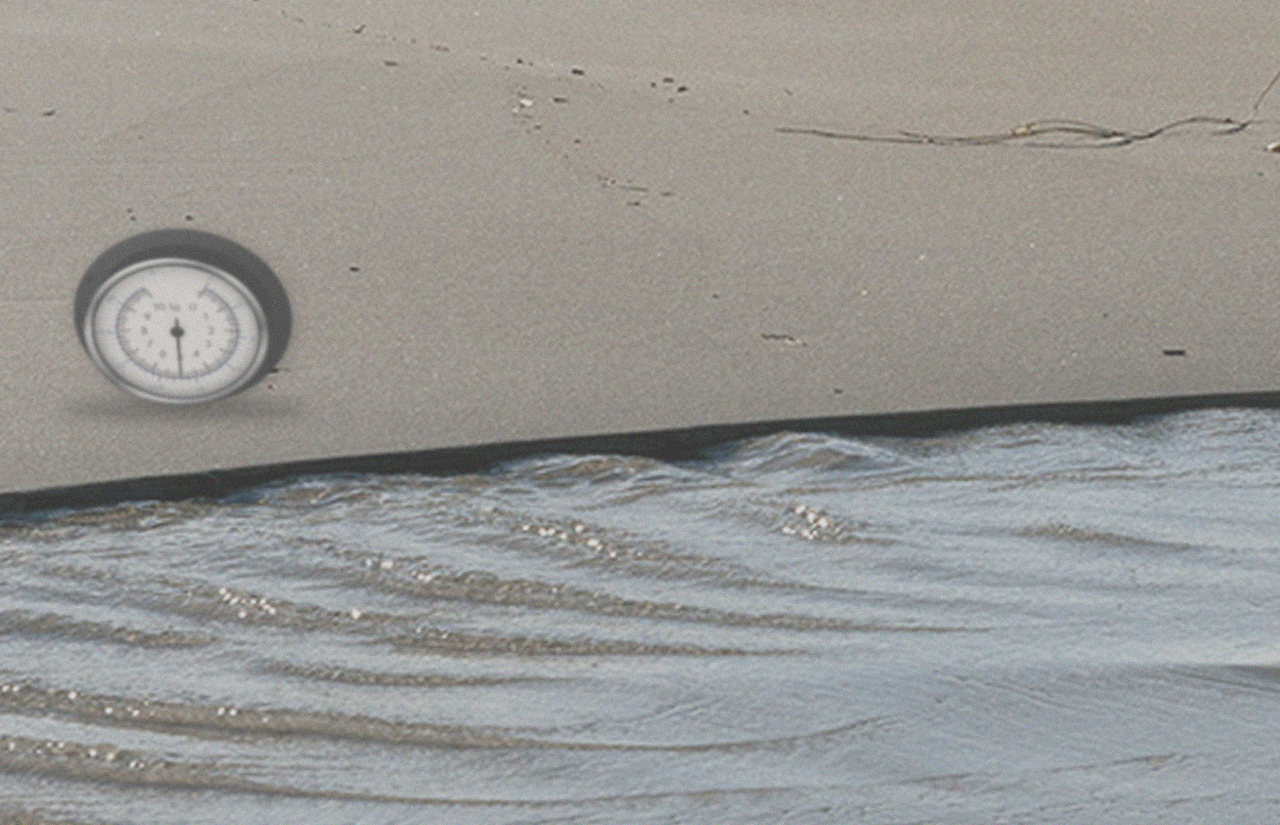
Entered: 5 kg
